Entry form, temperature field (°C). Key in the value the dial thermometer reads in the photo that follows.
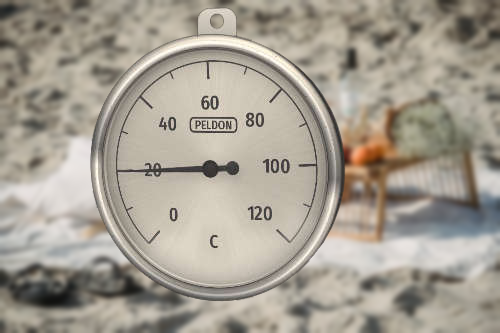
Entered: 20 °C
